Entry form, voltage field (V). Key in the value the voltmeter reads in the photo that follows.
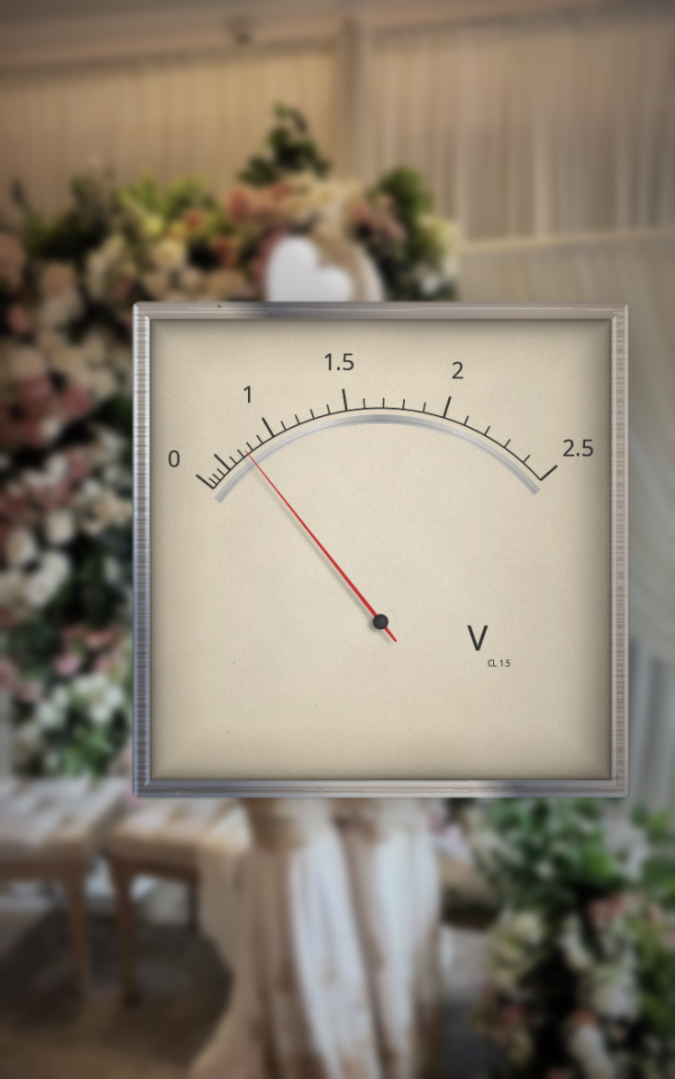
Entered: 0.75 V
